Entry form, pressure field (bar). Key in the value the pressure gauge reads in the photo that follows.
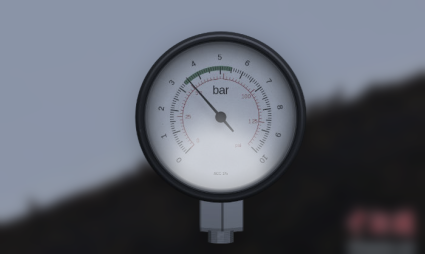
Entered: 3.5 bar
